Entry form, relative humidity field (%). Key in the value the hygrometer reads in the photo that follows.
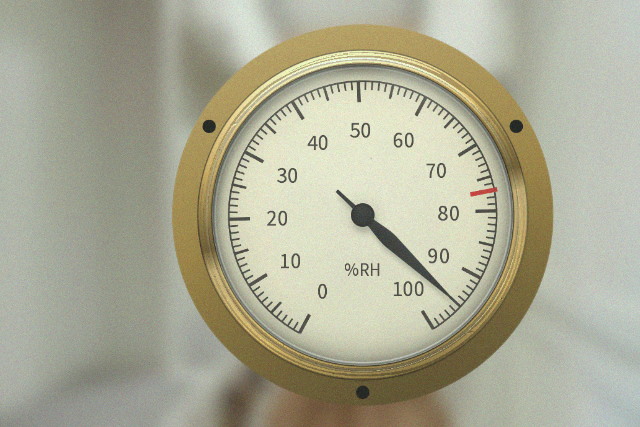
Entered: 95 %
